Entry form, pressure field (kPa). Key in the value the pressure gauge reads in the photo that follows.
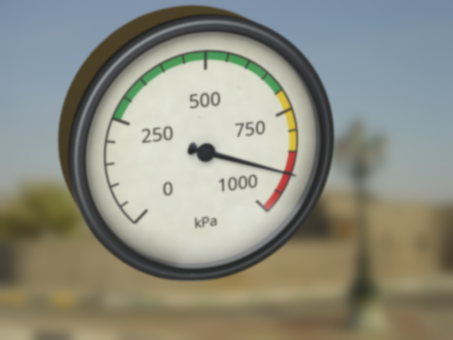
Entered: 900 kPa
